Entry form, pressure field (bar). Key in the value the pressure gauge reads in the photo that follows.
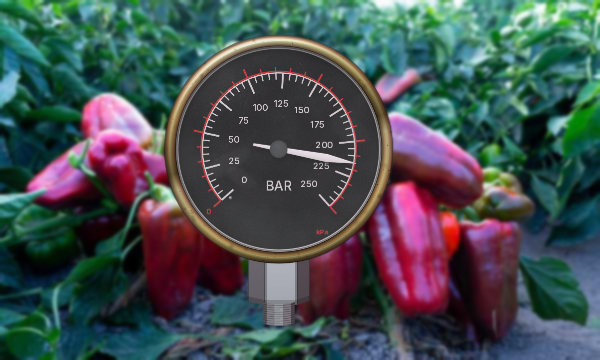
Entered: 215 bar
